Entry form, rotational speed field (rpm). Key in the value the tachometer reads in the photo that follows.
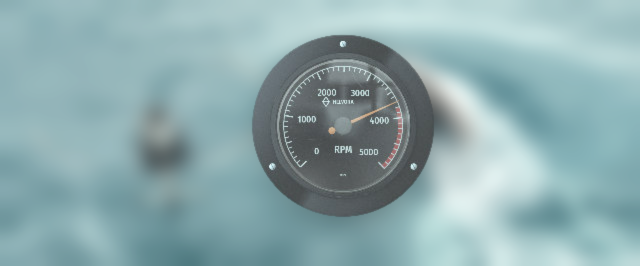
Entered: 3700 rpm
